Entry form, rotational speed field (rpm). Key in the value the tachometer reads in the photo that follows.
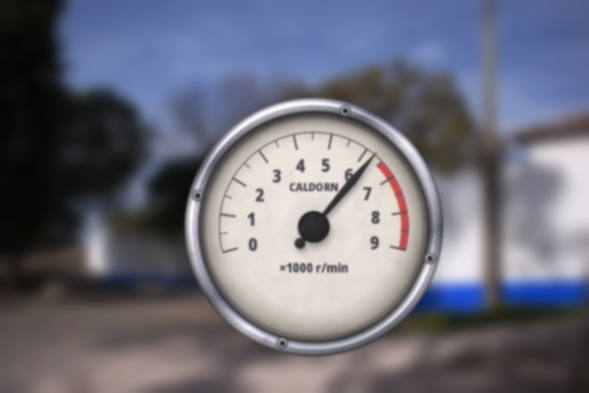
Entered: 6250 rpm
